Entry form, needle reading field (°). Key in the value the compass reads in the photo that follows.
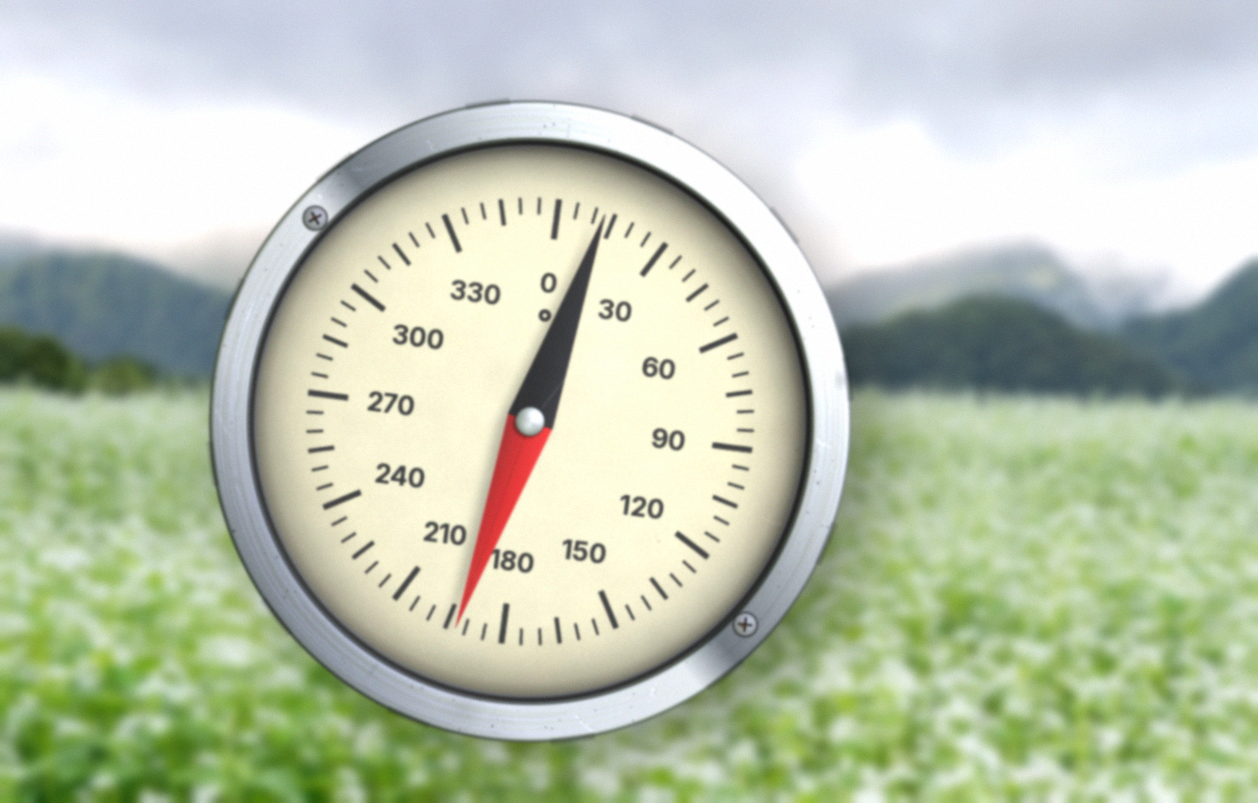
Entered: 192.5 °
